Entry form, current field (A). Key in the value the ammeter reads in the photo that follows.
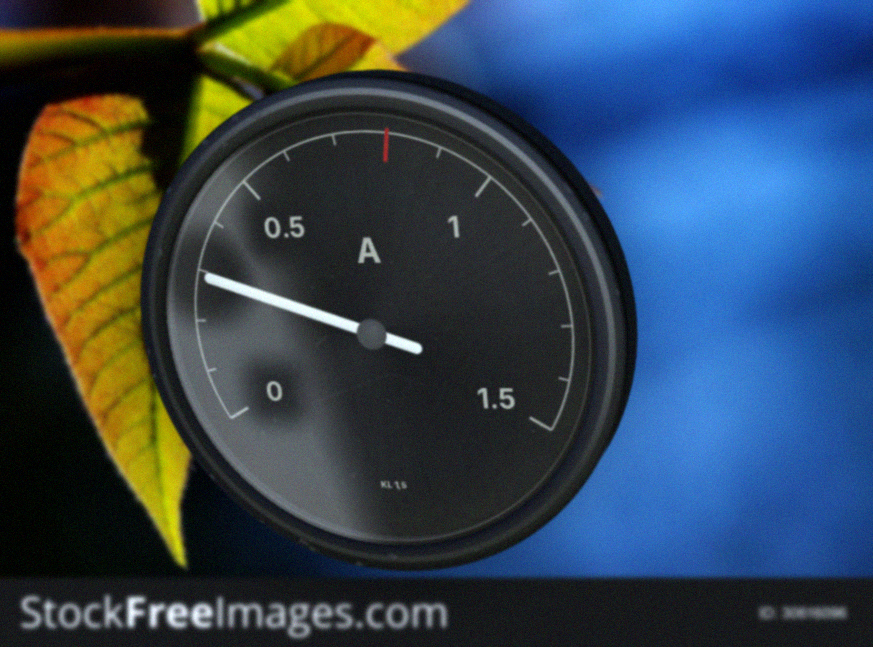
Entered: 0.3 A
